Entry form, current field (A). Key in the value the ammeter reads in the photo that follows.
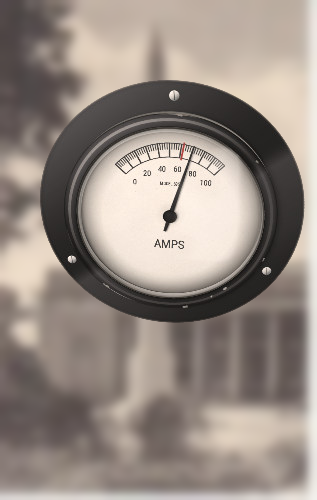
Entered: 70 A
